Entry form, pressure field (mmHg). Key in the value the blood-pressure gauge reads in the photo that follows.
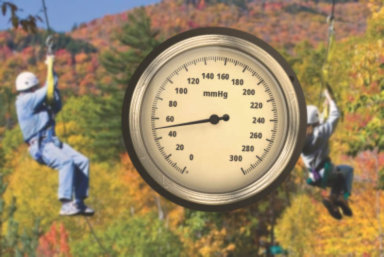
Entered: 50 mmHg
